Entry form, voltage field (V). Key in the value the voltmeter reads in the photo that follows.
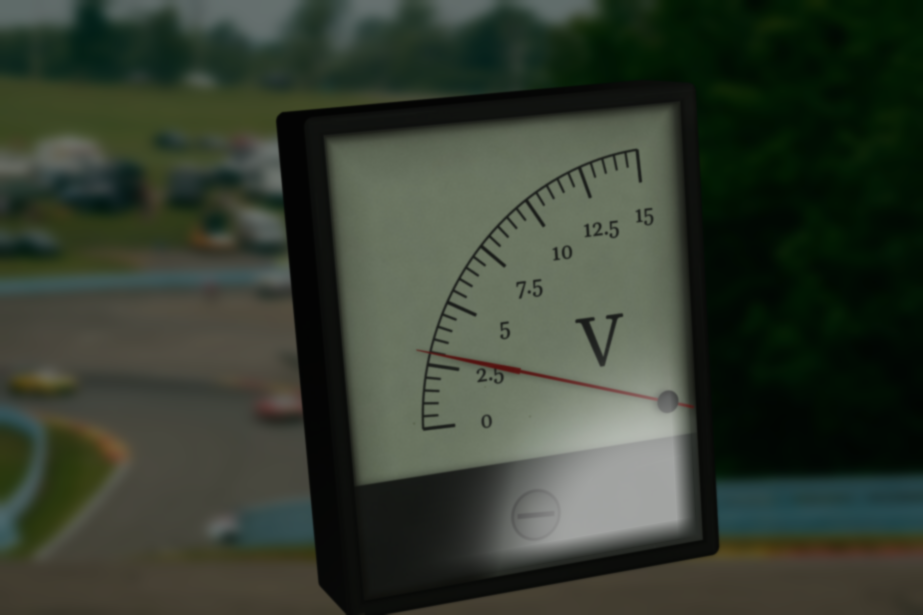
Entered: 3 V
